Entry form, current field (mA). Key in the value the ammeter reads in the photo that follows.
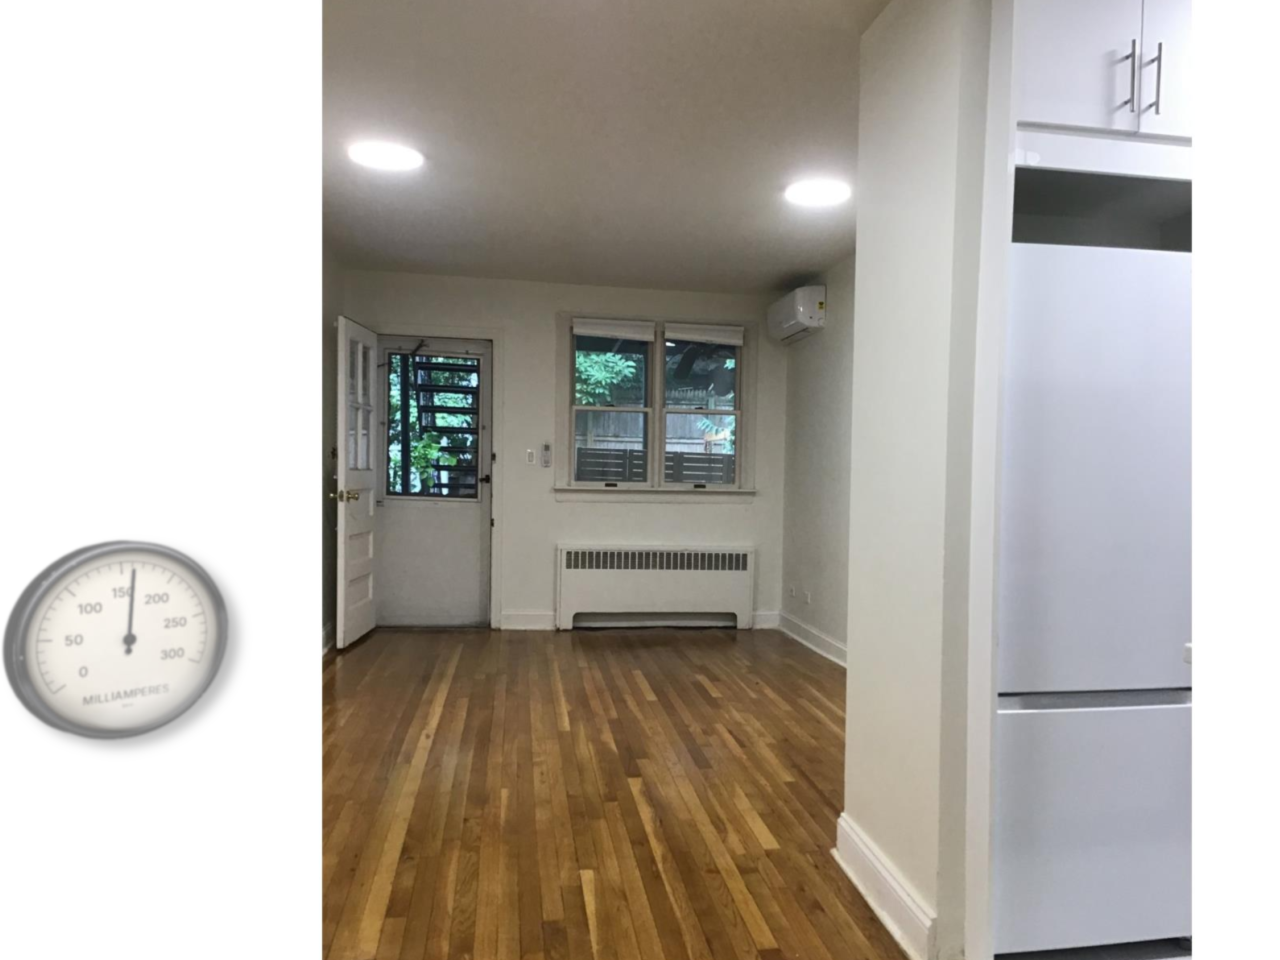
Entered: 160 mA
